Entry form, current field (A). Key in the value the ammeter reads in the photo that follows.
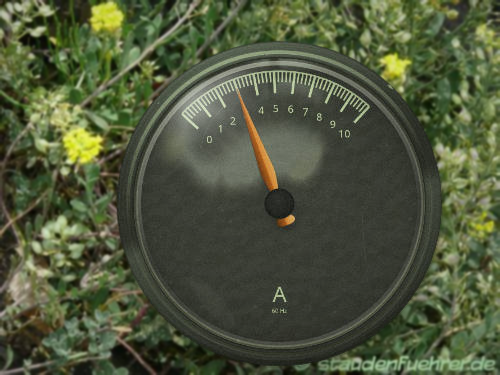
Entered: 3 A
